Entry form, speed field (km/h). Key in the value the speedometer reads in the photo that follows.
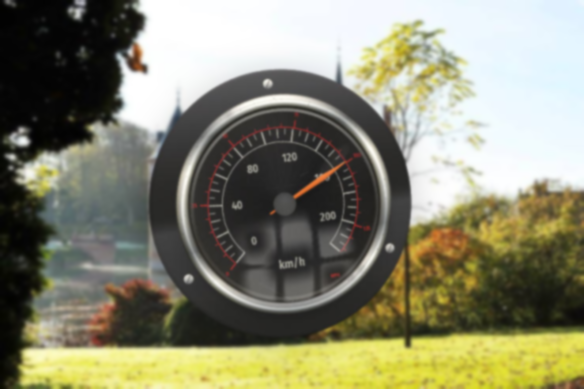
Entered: 160 km/h
